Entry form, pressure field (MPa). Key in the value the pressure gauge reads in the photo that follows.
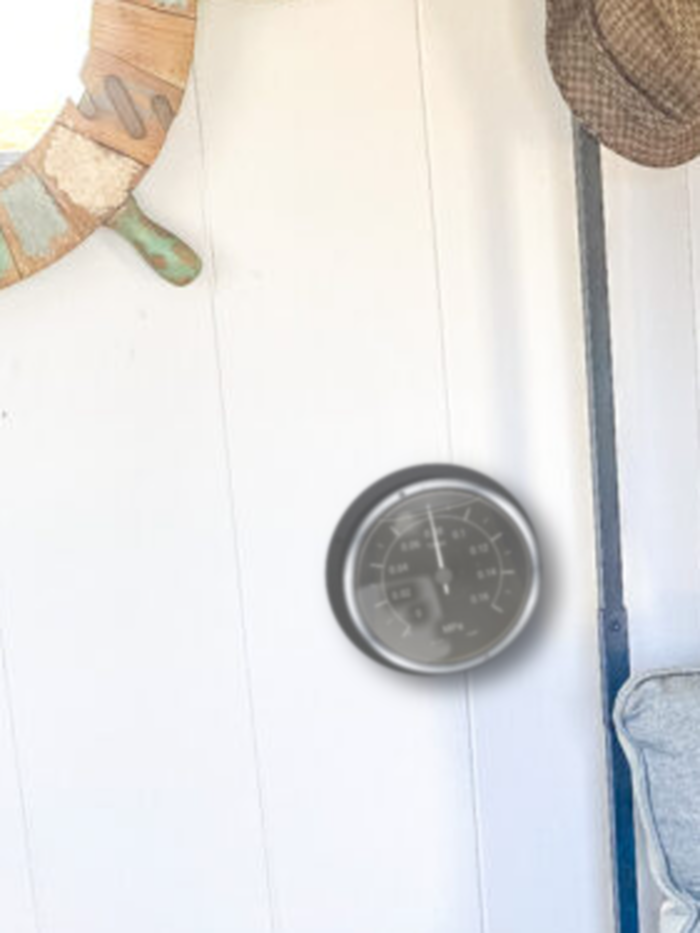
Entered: 0.08 MPa
